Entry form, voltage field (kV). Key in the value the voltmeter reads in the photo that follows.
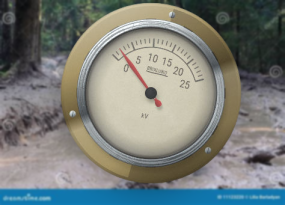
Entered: 2 kV
